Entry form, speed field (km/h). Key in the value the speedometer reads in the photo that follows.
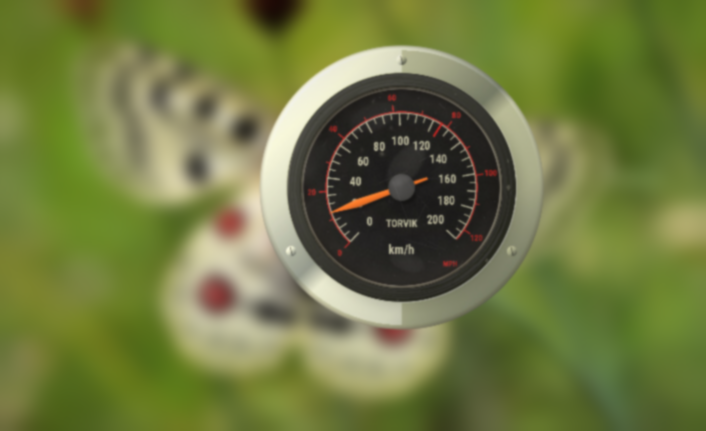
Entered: 20 km/h
